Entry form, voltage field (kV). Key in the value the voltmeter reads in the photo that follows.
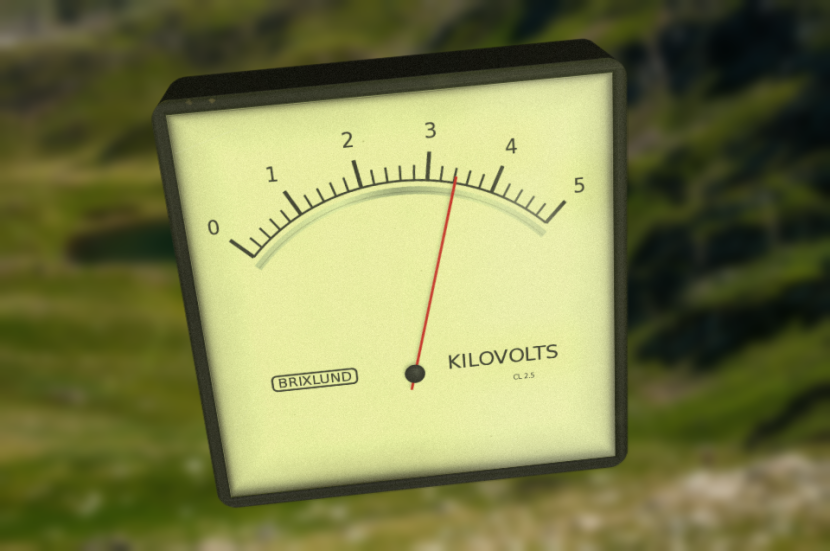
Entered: 3.4 kV
